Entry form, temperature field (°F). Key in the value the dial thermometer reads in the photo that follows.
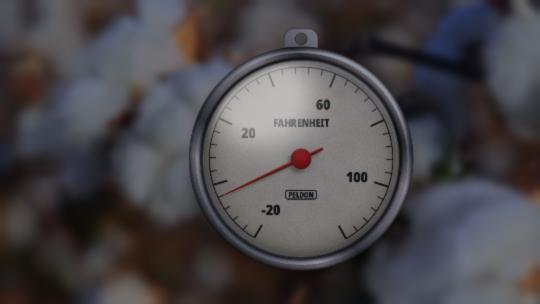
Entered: -4 °F
